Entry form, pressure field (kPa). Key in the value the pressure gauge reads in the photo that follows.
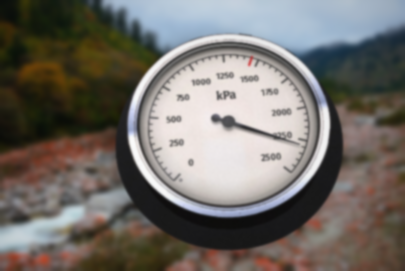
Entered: 2300 kPa
